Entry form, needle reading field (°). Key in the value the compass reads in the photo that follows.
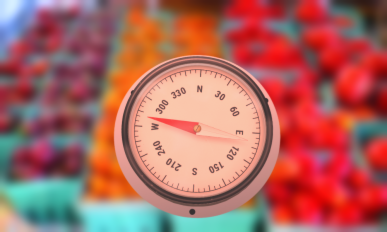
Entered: 280 °
